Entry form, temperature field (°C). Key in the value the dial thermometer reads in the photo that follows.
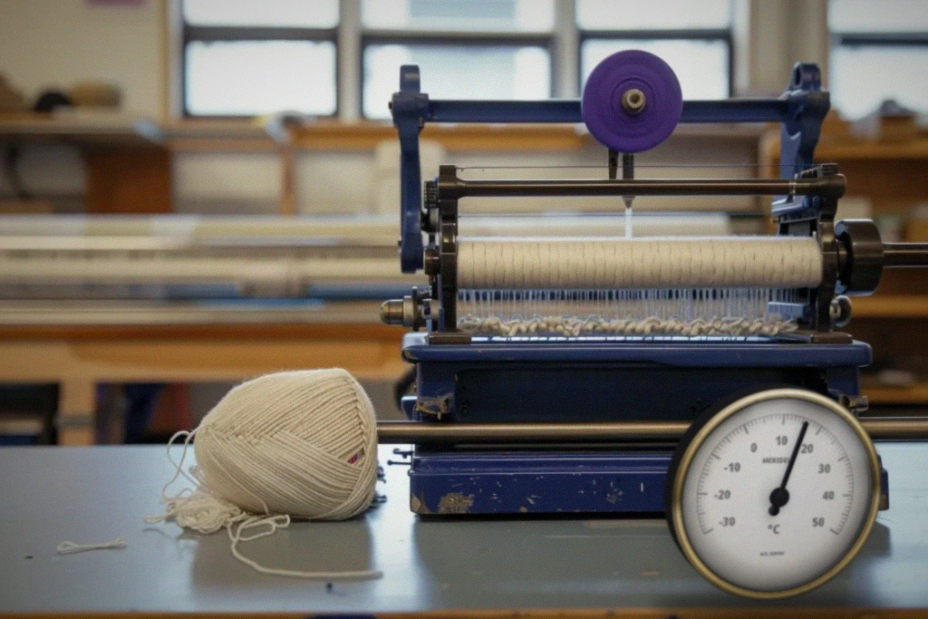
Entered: 15 °C
